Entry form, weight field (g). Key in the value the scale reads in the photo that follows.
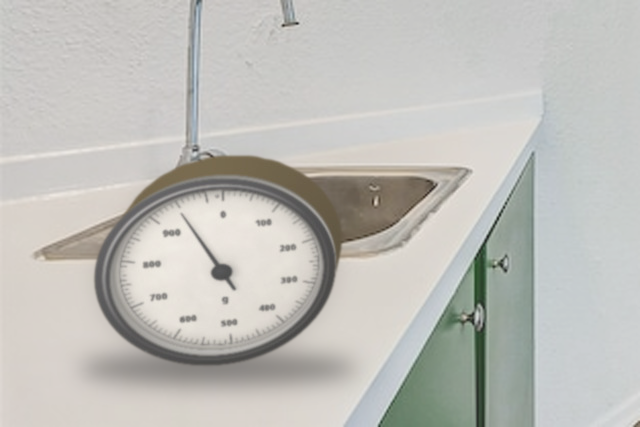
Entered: 950 g
